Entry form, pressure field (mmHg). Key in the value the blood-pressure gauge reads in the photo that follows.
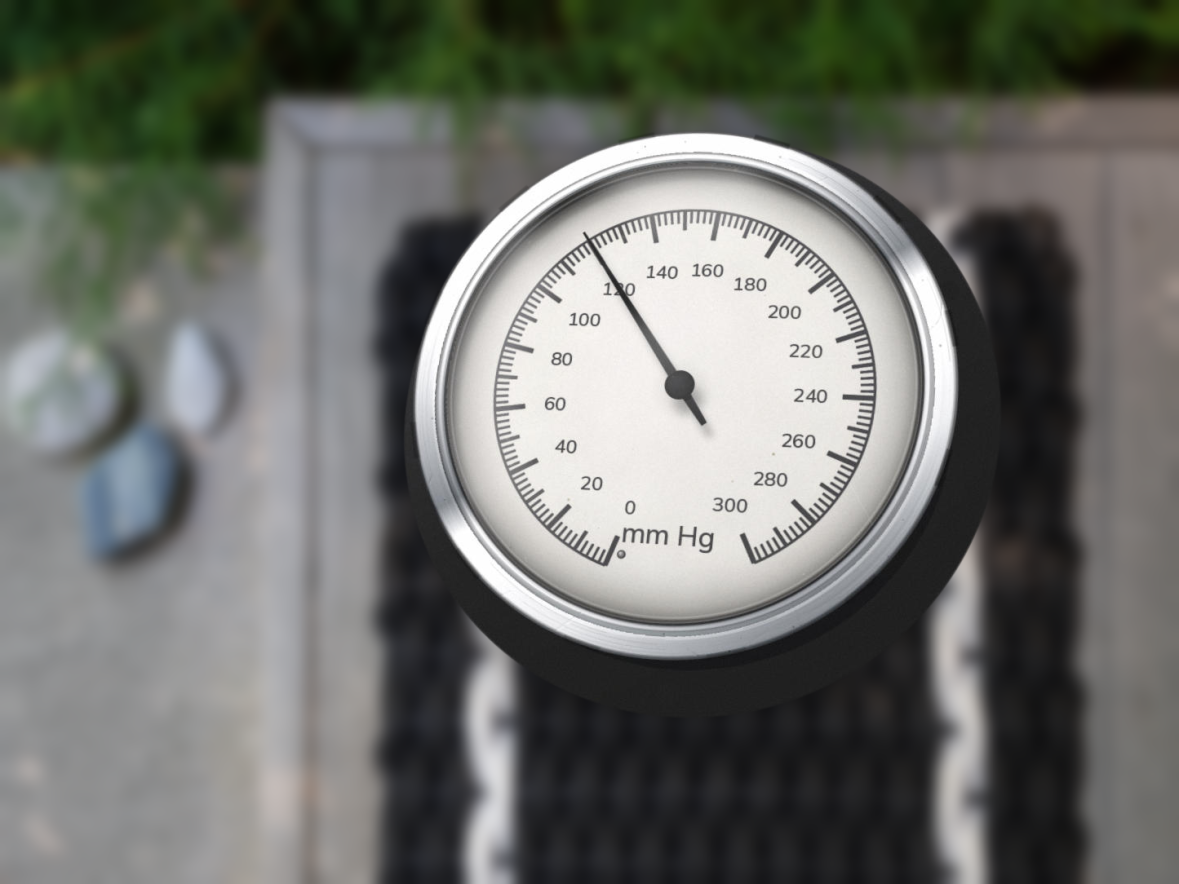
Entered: 120 mmHg
